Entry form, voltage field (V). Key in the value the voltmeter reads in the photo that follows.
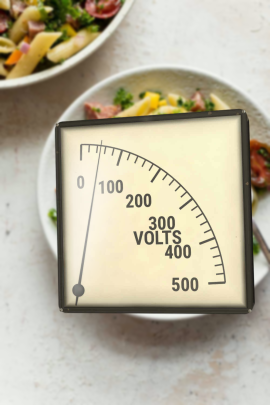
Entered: 50 V
